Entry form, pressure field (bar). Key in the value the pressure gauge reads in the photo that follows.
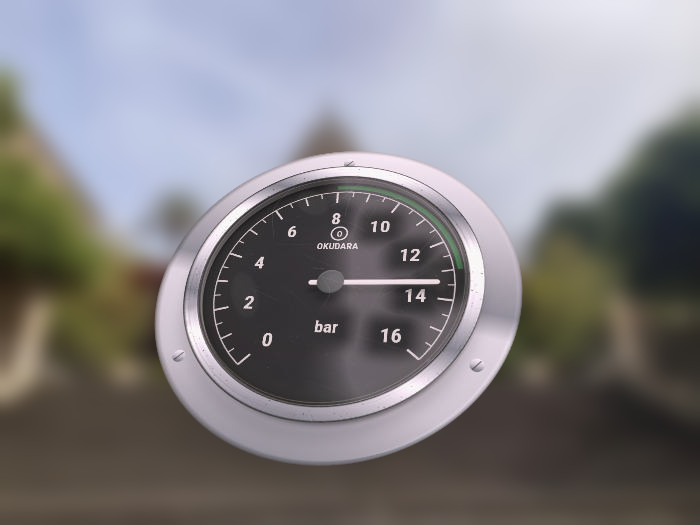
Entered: 13.5 bar
